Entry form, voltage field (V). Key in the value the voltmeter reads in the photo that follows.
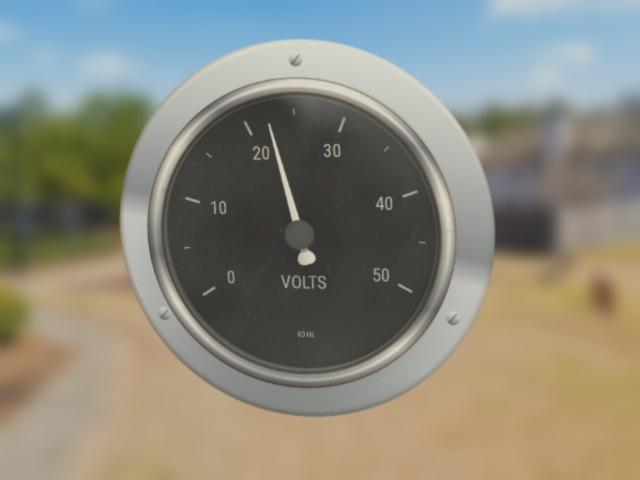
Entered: 22.5 V
